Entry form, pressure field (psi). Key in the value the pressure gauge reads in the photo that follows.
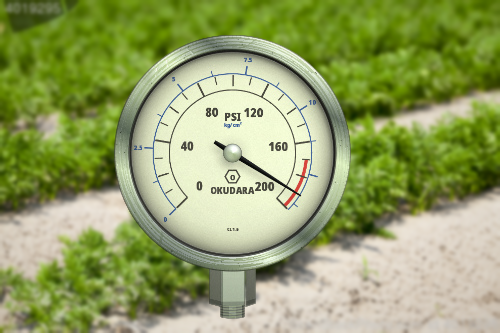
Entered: 190 psi
